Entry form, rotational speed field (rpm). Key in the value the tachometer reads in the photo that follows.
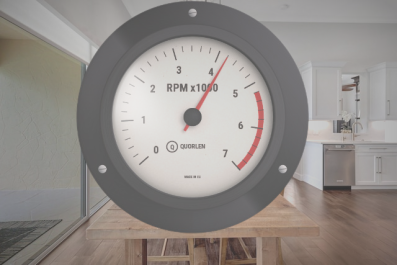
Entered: 4200 rpm
